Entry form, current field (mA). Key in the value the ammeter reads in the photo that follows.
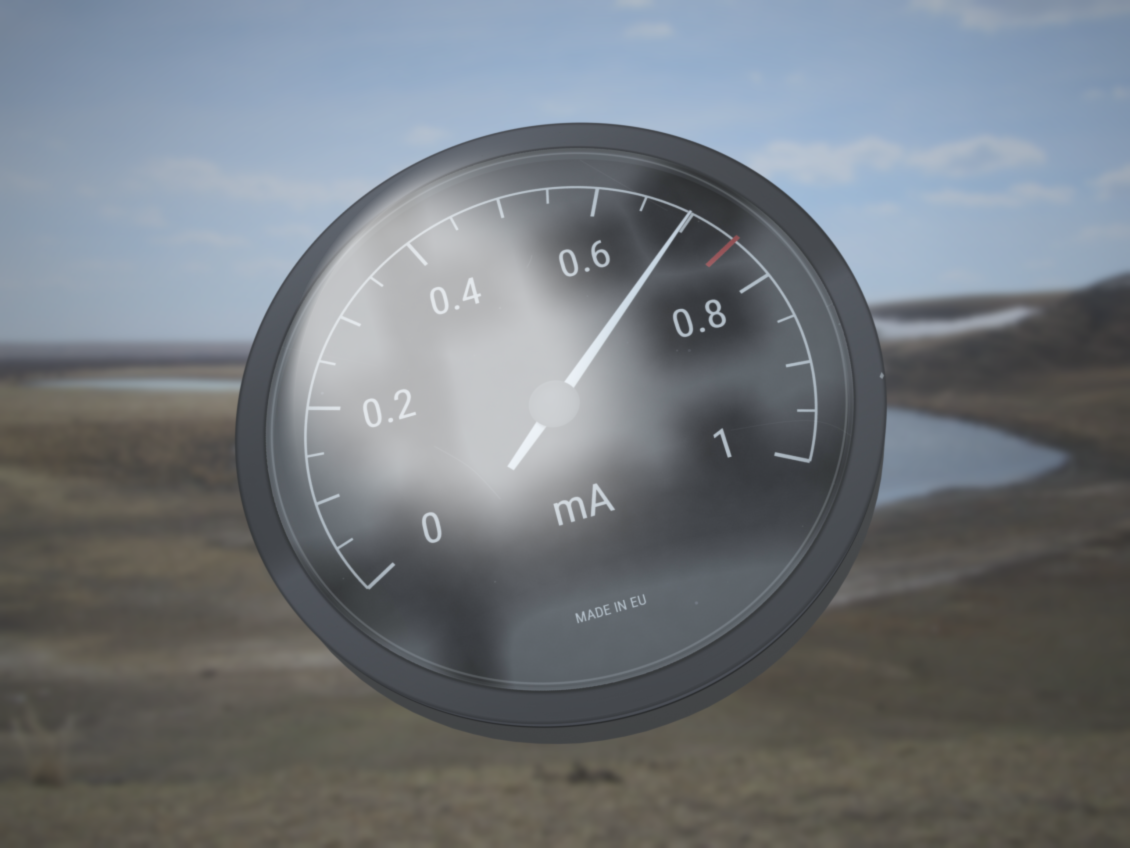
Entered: 0.7 mA
